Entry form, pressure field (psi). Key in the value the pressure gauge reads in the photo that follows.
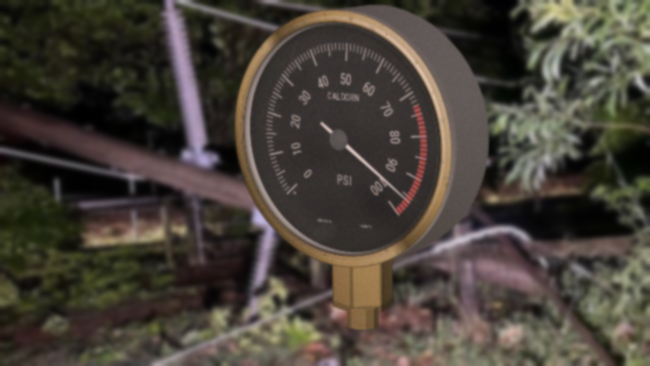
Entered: 95 psi
